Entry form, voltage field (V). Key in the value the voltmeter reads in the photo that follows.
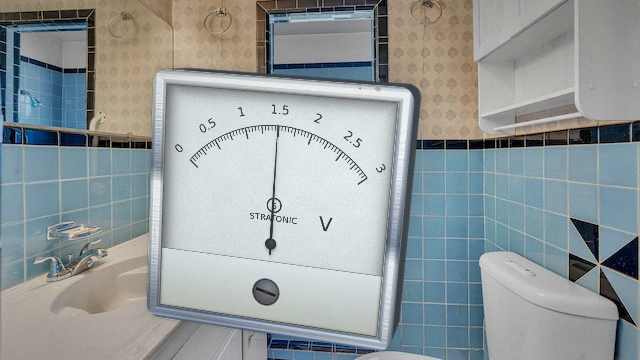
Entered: 1.5 V
